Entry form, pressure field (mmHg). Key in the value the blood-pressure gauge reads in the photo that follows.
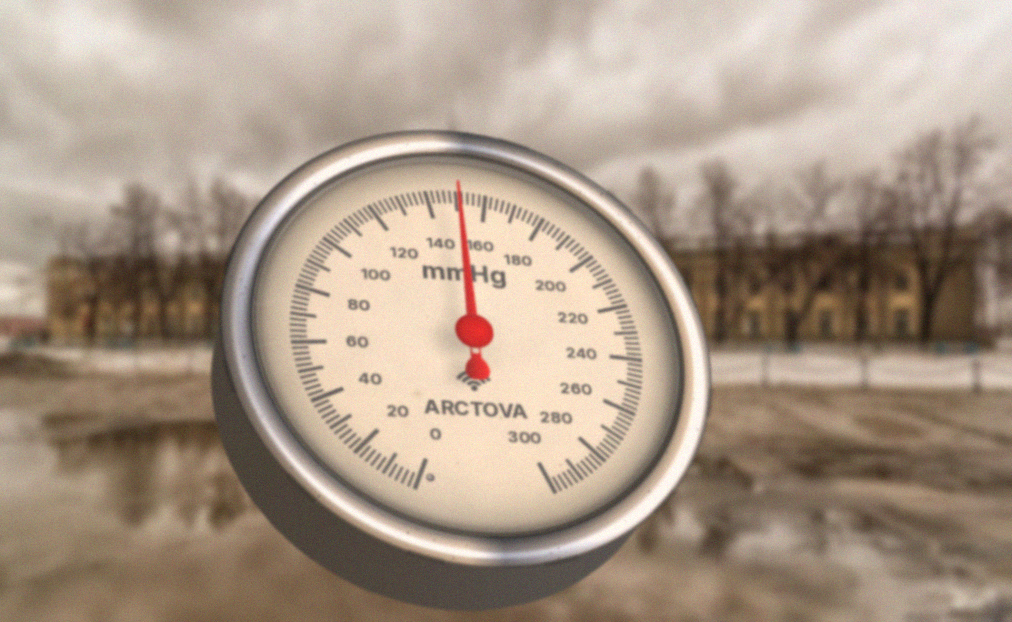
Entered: 150 mmHg
